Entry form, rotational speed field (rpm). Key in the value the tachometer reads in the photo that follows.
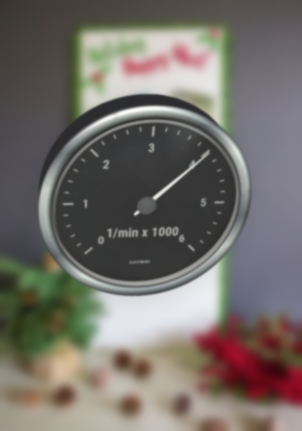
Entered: 4000 rpm
